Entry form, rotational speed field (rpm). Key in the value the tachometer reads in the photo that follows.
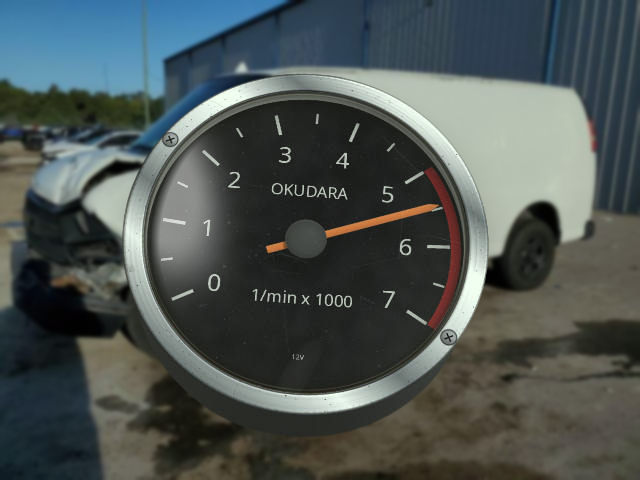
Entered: 5500 rpm
